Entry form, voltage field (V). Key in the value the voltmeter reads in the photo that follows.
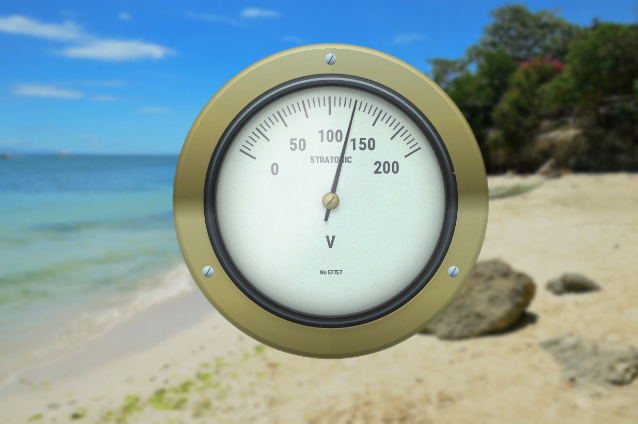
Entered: 125 V
